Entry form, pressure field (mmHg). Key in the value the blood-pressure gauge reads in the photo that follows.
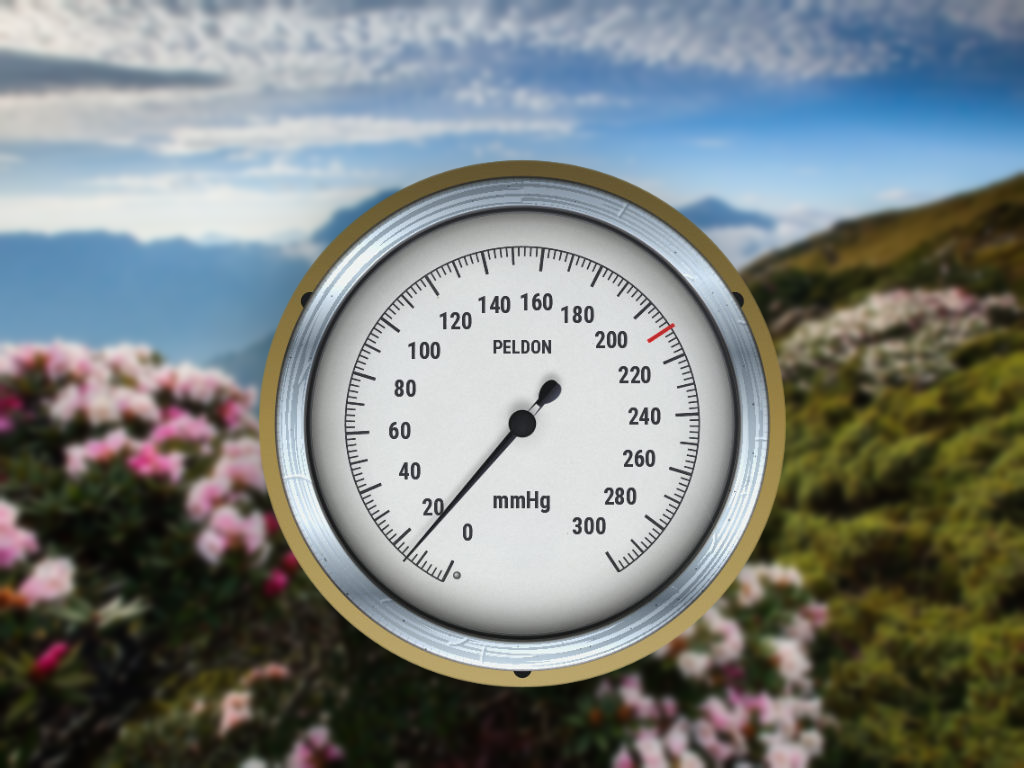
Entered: 14 mmHg
